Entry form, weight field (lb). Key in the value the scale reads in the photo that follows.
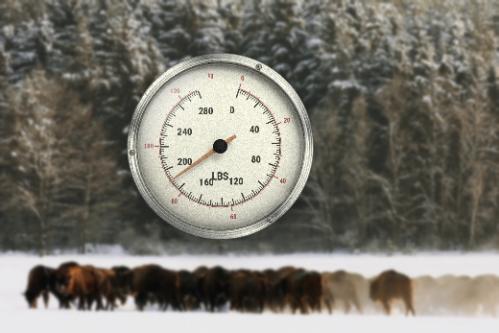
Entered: 190 lb
